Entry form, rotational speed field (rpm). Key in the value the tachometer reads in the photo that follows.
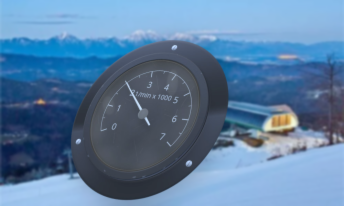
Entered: 2000 rpm
